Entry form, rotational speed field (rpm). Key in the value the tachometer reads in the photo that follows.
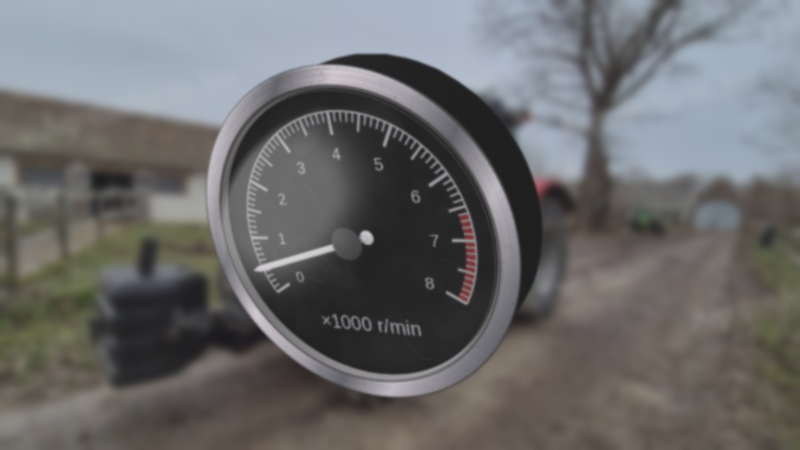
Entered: 500 rpm
